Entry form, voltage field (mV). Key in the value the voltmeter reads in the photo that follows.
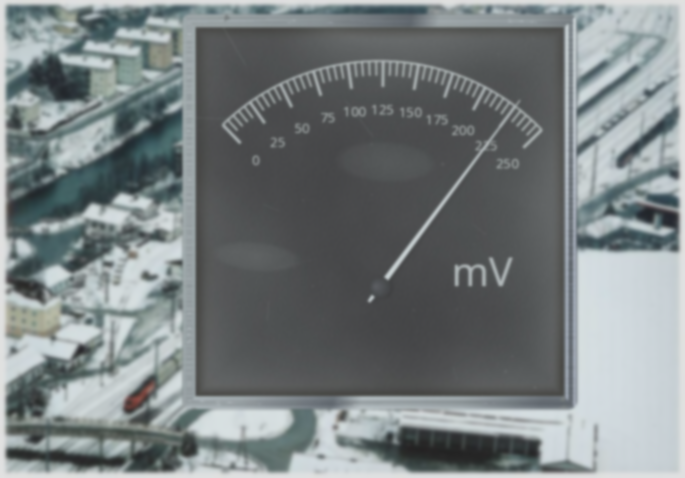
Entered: 225 mV
